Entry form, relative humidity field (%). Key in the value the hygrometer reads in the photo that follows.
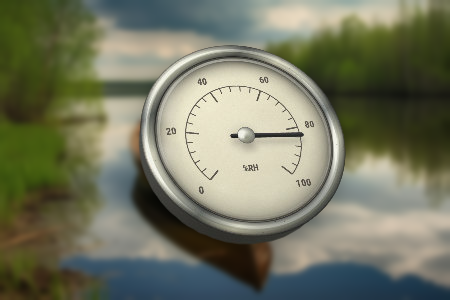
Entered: 84 %
